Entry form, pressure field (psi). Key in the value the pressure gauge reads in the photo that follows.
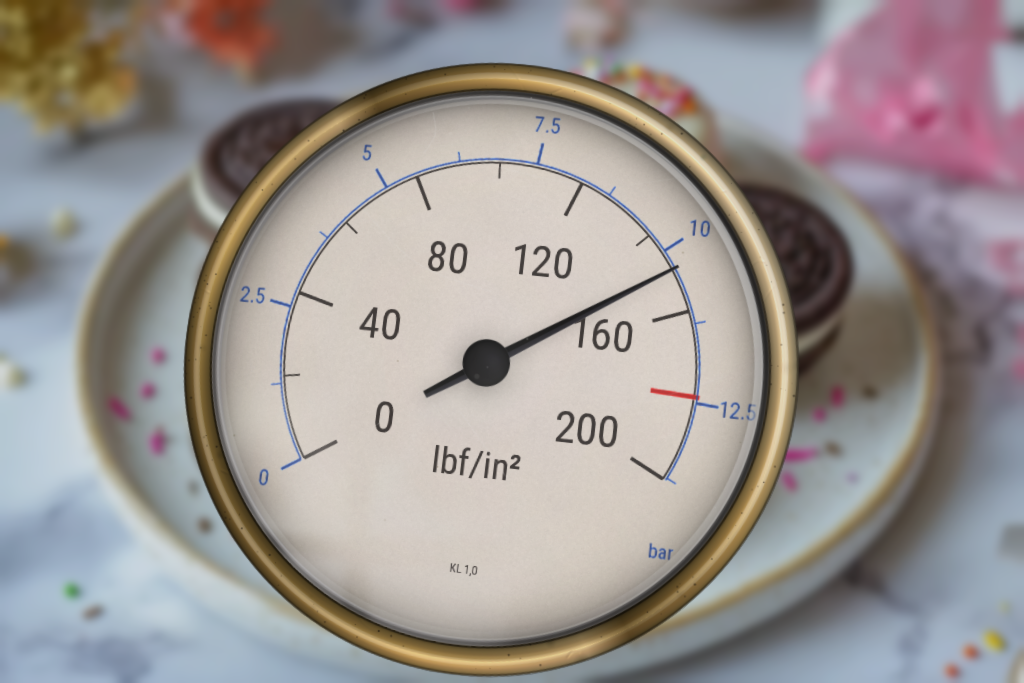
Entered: 150 psi
